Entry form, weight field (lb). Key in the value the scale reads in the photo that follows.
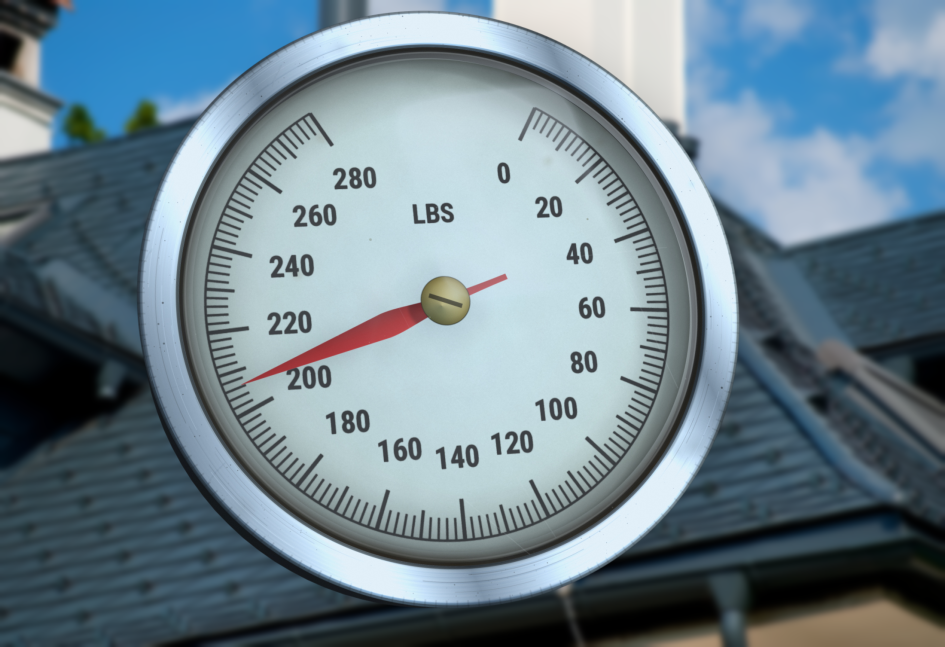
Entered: 206 lb
